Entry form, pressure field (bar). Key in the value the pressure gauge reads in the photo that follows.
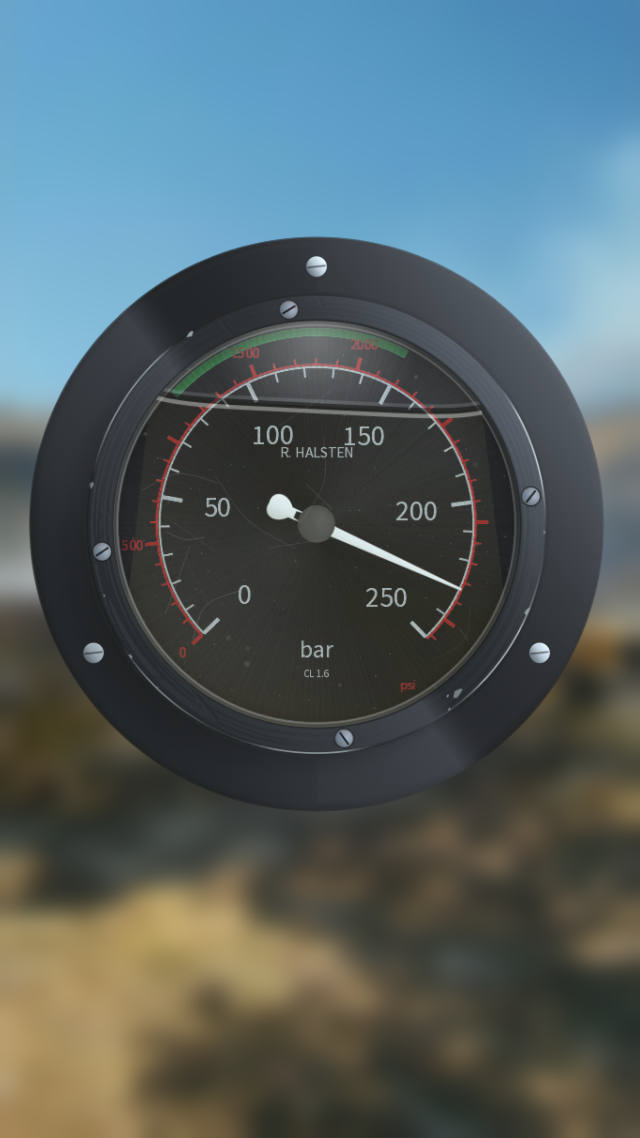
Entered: 230 bar
